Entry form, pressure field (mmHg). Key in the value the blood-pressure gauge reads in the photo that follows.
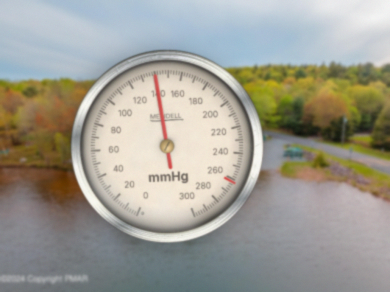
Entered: 140 mmHg
